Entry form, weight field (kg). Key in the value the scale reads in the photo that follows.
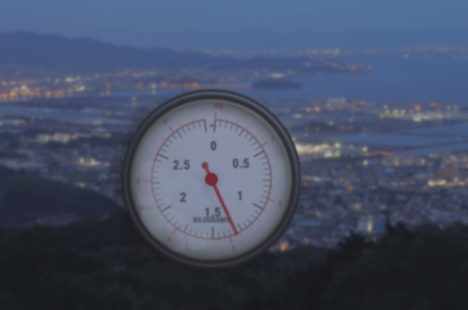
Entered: 1.3 kg
